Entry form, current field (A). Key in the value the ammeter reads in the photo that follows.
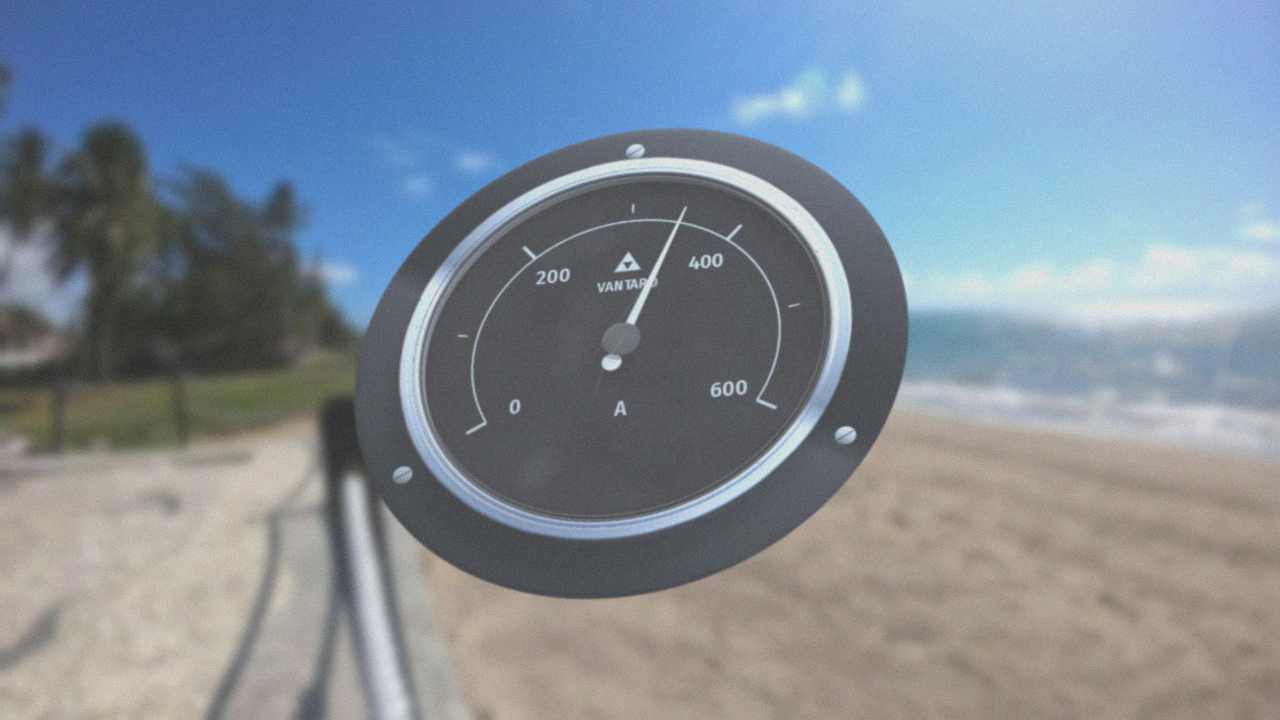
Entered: 350 A
